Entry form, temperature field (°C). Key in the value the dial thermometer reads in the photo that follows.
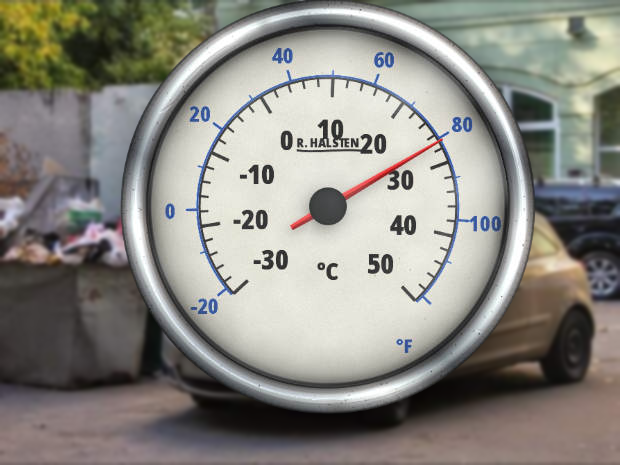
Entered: 27 °C
